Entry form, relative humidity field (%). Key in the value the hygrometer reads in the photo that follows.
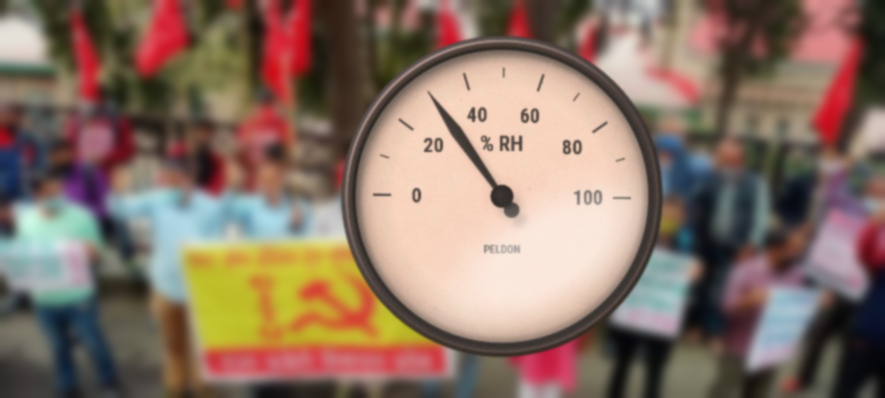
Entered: 30 %
